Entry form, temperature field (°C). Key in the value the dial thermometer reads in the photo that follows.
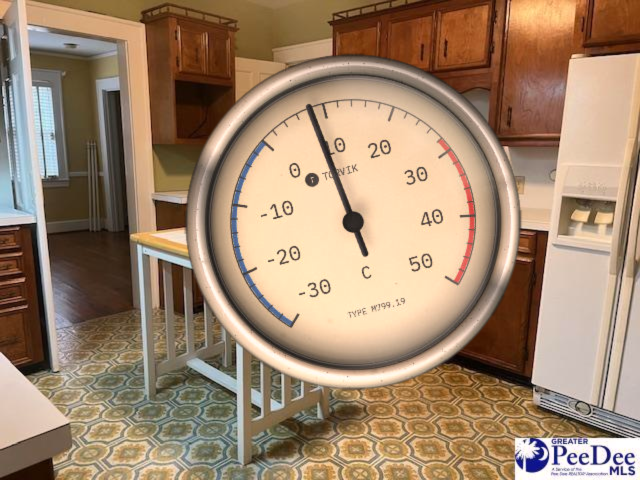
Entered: 8 °C
